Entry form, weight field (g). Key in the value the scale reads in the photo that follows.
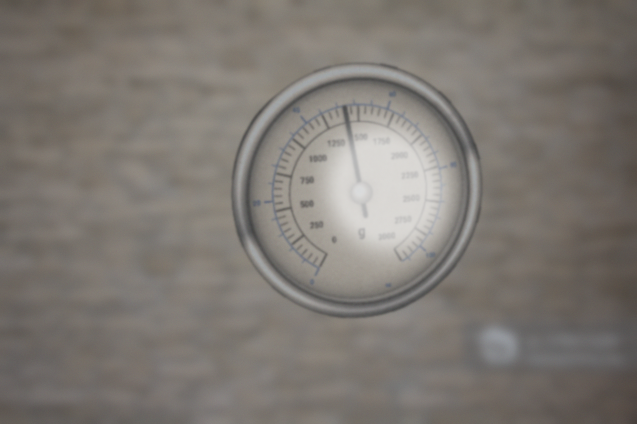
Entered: 1400 g
